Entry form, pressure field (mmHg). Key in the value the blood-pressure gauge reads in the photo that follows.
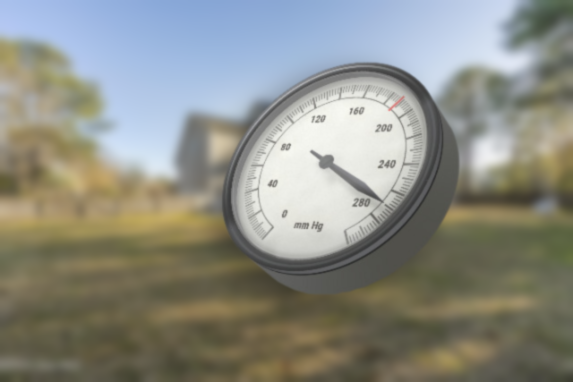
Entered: 270 mmHg
